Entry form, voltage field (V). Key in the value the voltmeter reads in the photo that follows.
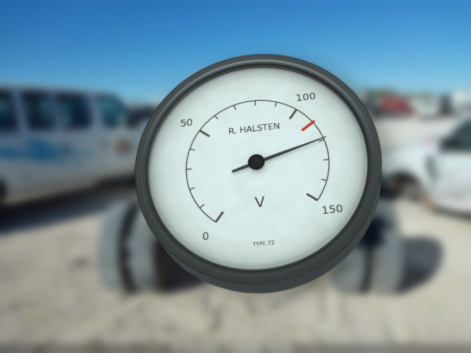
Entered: 120 V
